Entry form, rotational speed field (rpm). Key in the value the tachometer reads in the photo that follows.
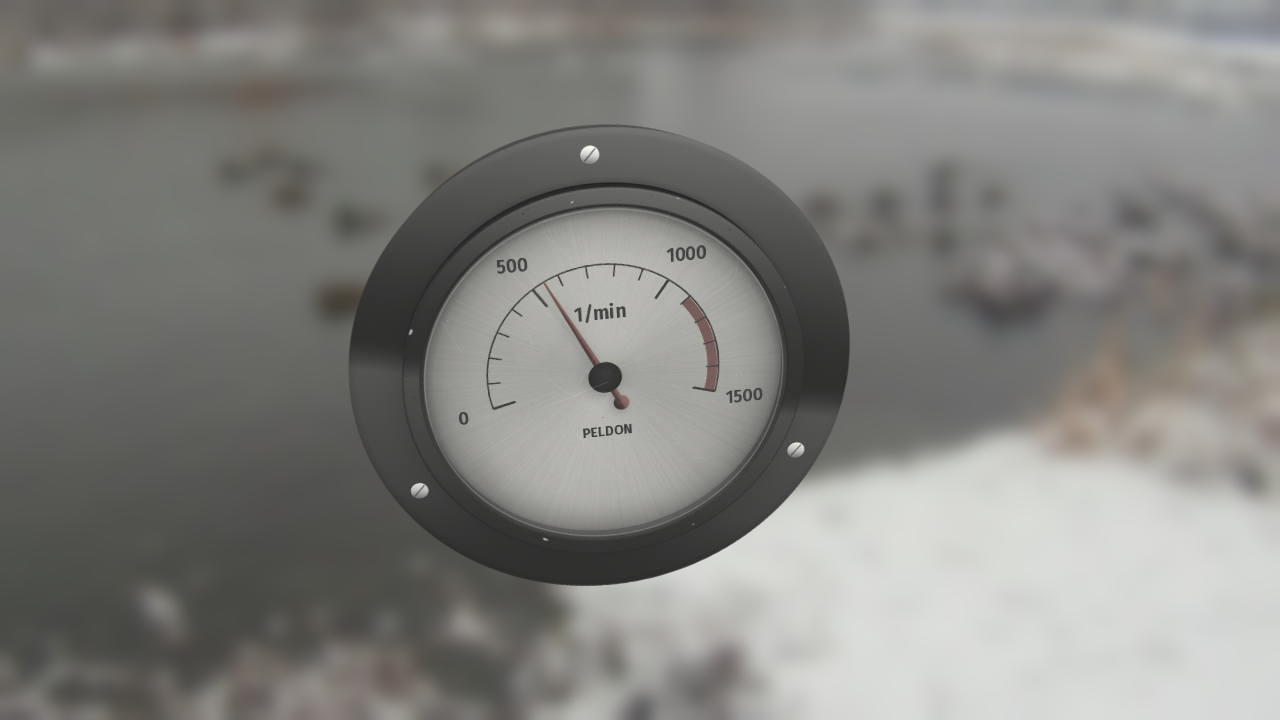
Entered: 550 rpm
